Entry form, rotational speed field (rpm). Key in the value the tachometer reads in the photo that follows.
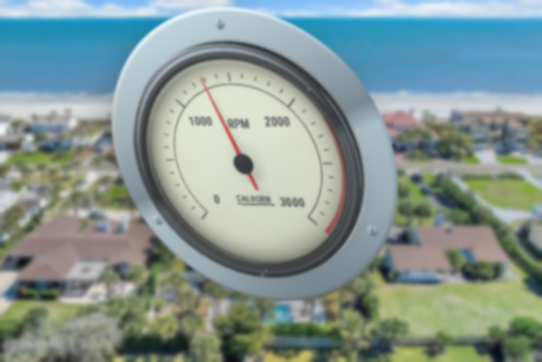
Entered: 1300 rpm
